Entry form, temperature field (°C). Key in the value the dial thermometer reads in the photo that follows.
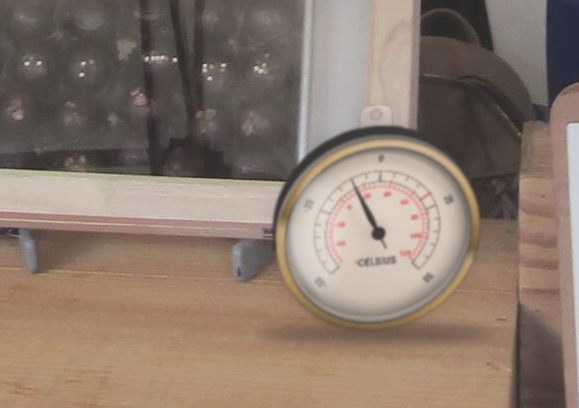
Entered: -10 °C
